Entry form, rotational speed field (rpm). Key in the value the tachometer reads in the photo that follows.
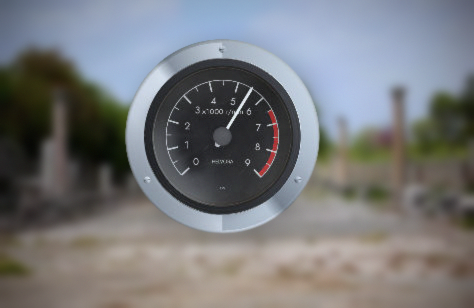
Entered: 5500 rpm
